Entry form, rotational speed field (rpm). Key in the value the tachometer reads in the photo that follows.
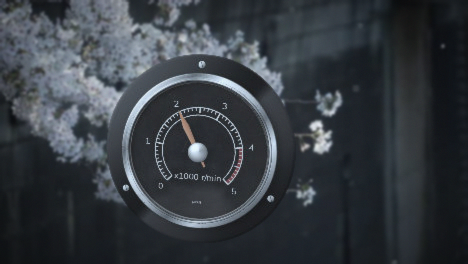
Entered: 2000 rpm
